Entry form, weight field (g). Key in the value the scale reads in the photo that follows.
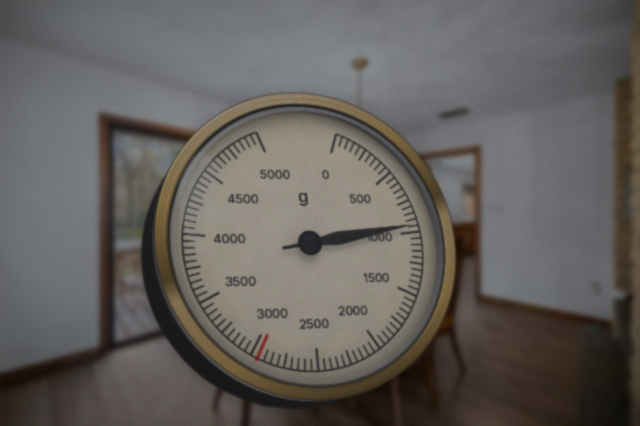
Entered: 950 g
